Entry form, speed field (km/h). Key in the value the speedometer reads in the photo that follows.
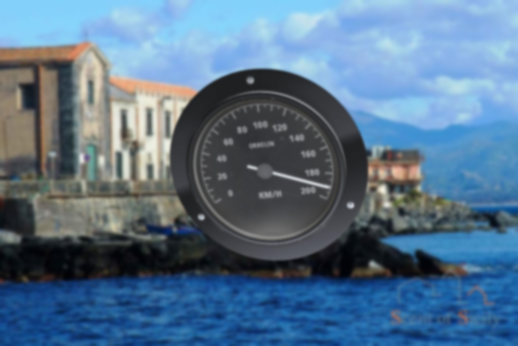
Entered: 190 km/h
